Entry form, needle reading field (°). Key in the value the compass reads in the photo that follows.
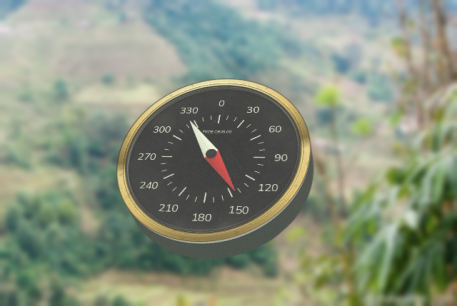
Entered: 145 °
